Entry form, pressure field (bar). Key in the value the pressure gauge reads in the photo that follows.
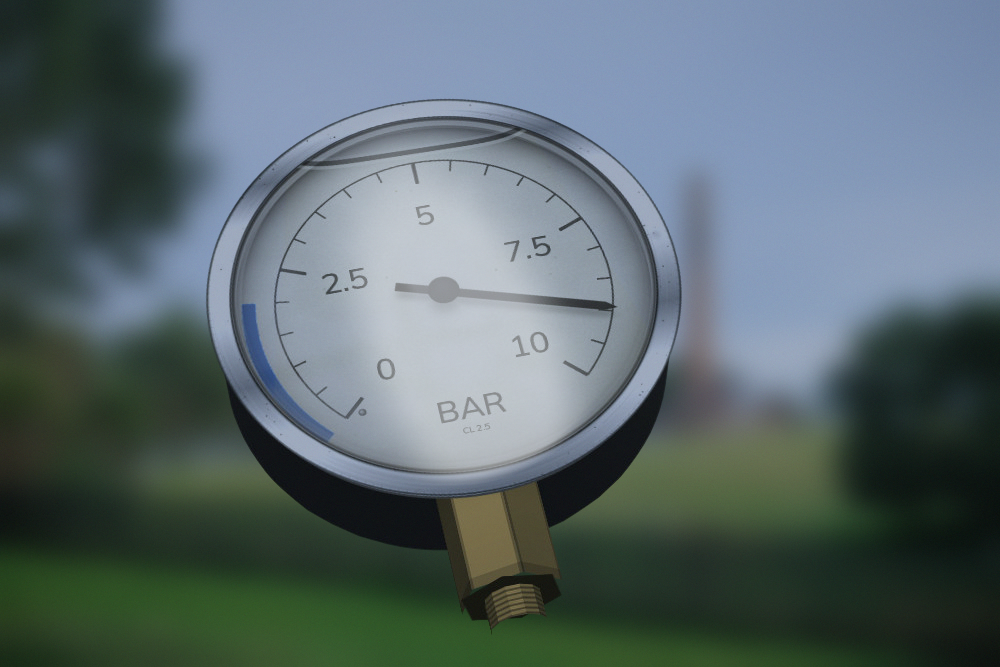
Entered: 9 bar
